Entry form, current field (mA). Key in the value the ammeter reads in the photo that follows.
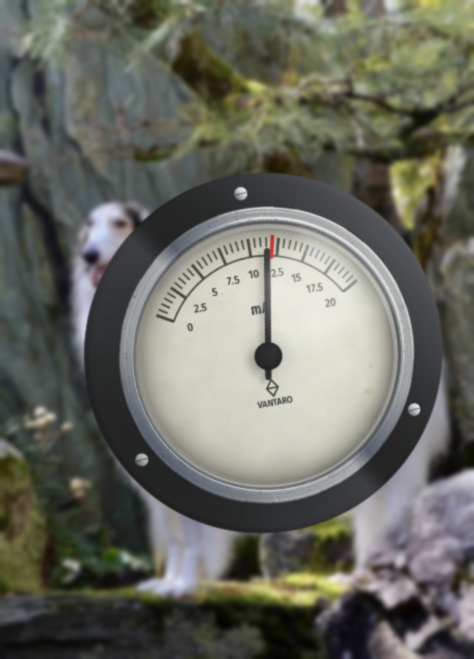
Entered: 11.5 mA
